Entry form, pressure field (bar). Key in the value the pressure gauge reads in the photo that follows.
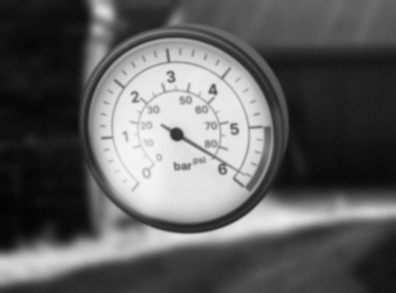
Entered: 5.8 bar
